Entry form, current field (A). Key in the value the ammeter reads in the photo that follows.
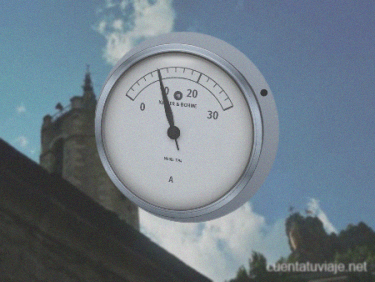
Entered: 10 A
